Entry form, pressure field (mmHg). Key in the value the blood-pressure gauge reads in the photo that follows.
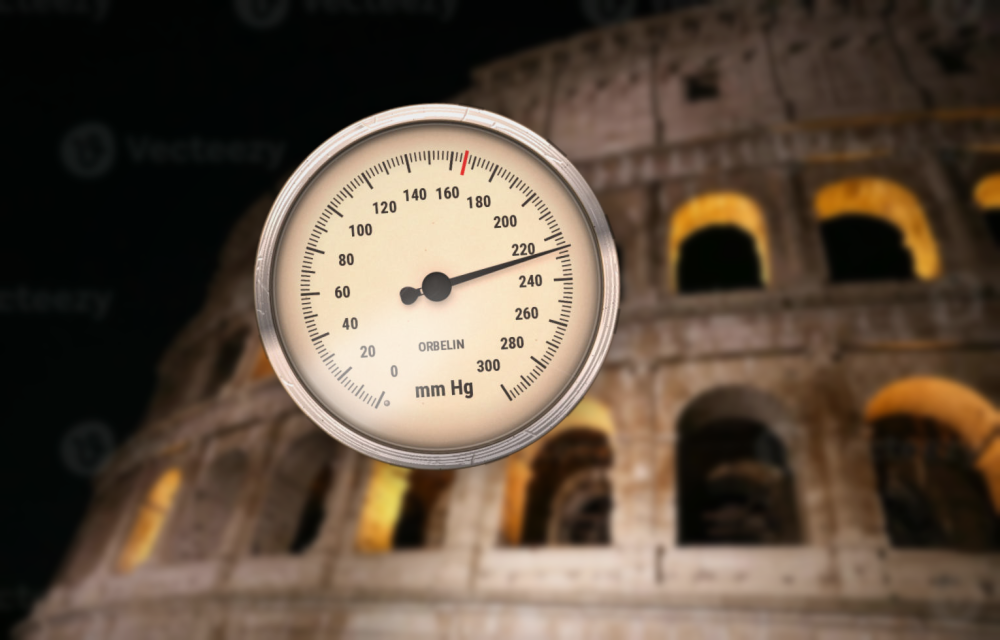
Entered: 226 mmHg
